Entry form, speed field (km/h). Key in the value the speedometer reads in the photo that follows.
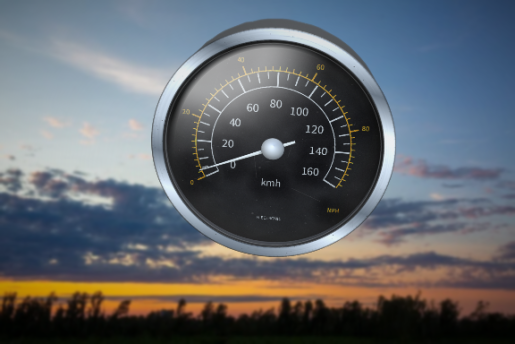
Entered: 5 km/h
